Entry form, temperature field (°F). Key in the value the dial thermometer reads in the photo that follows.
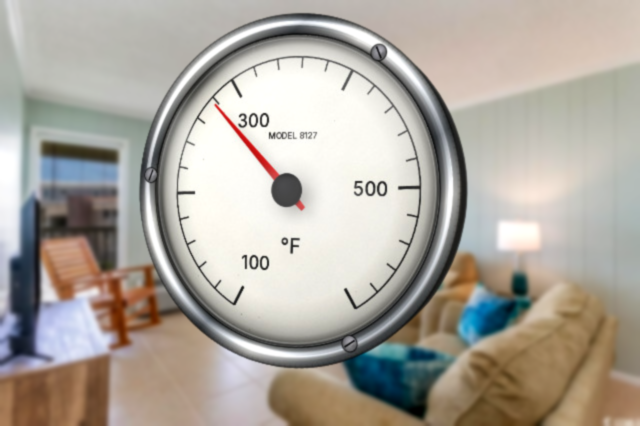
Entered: 280 °F
